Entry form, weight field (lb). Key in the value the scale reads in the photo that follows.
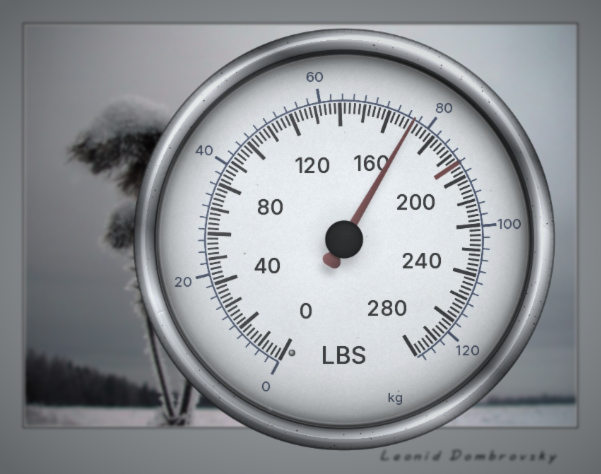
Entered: 170 lb
